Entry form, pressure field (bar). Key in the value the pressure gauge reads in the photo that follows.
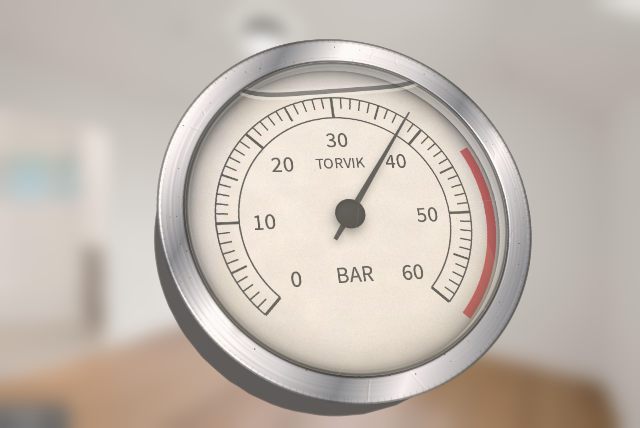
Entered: 38 bar
